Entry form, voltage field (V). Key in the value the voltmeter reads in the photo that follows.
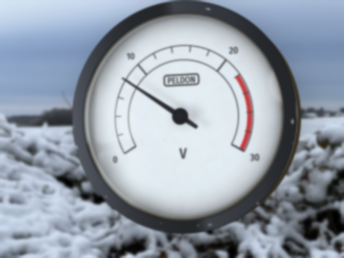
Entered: 8 V
